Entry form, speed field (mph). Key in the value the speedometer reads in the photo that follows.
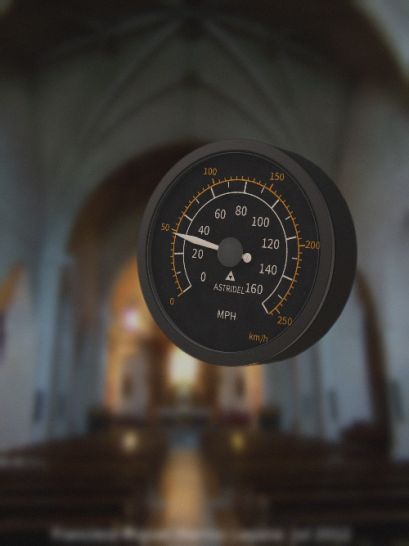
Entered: 30 mph
